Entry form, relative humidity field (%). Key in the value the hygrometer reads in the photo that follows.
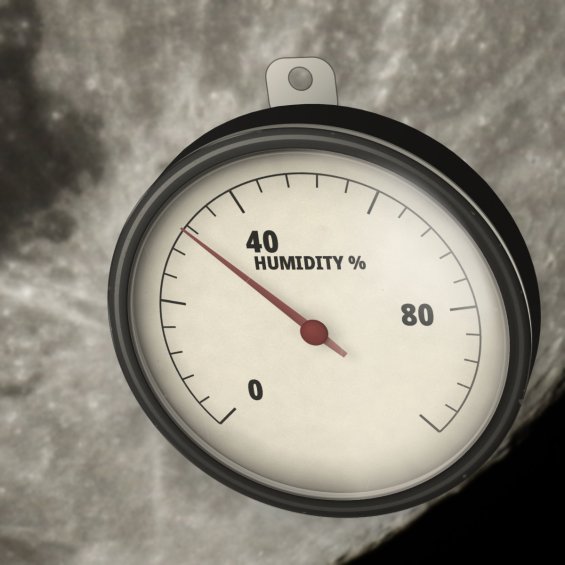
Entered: 32 %
